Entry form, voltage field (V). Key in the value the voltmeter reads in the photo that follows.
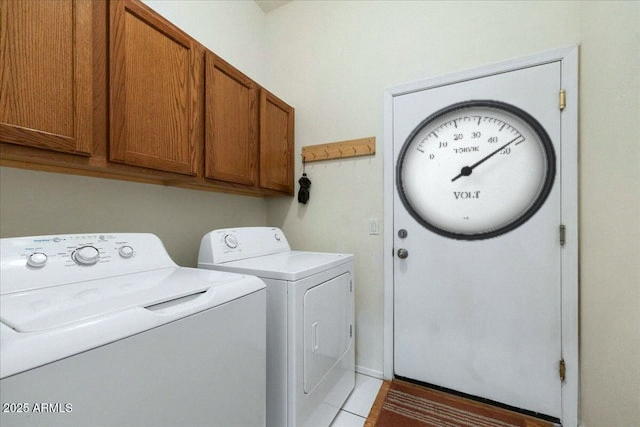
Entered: 48 V
